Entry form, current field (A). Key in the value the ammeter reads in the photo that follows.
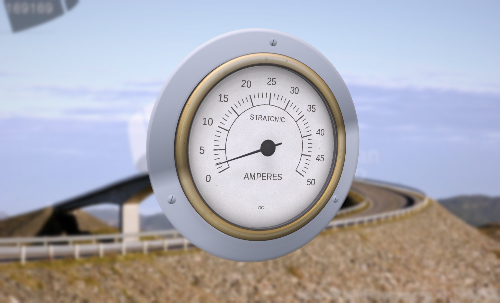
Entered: 2 A
